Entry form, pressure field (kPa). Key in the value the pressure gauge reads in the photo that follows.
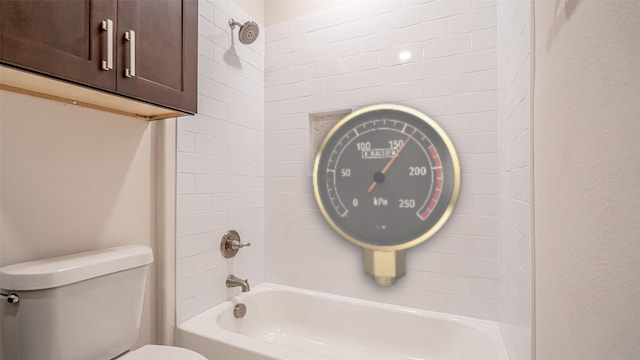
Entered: 160 kPa
